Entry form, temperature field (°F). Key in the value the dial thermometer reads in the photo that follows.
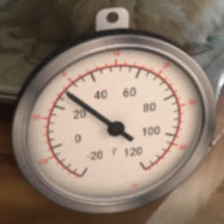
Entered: 28 °F
